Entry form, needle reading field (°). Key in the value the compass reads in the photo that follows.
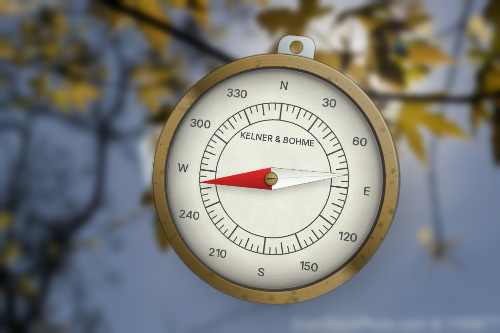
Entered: 260 °
